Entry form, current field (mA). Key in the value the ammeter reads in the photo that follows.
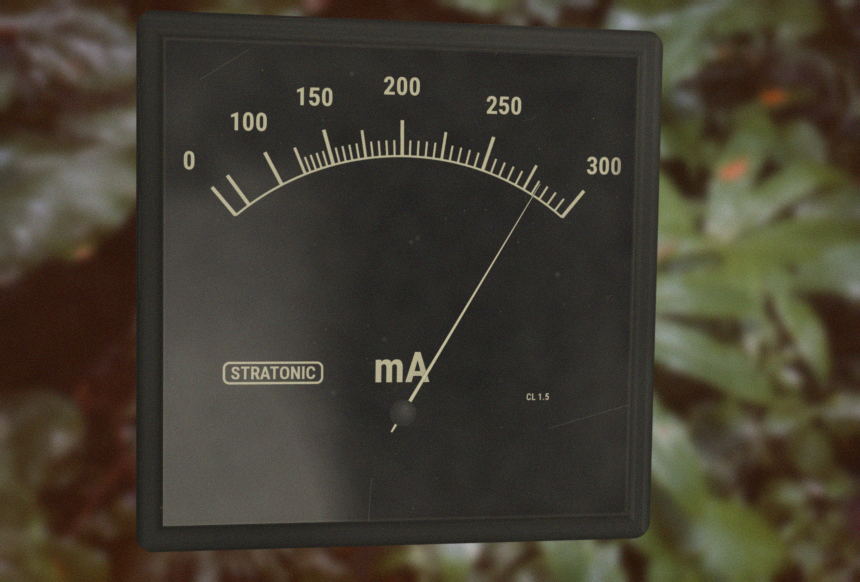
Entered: 280 mA
